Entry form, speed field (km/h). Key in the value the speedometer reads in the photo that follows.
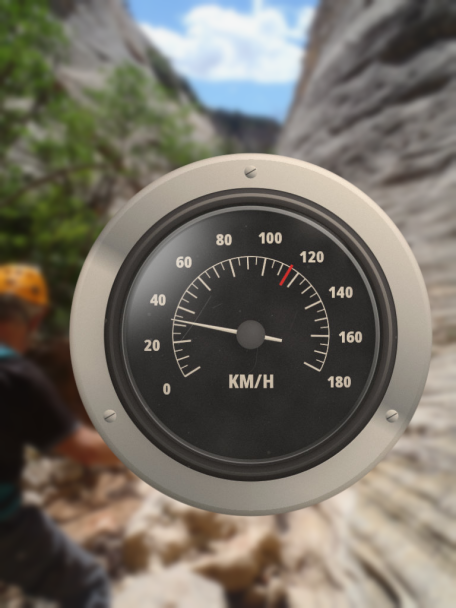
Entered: 32.5 km/h
